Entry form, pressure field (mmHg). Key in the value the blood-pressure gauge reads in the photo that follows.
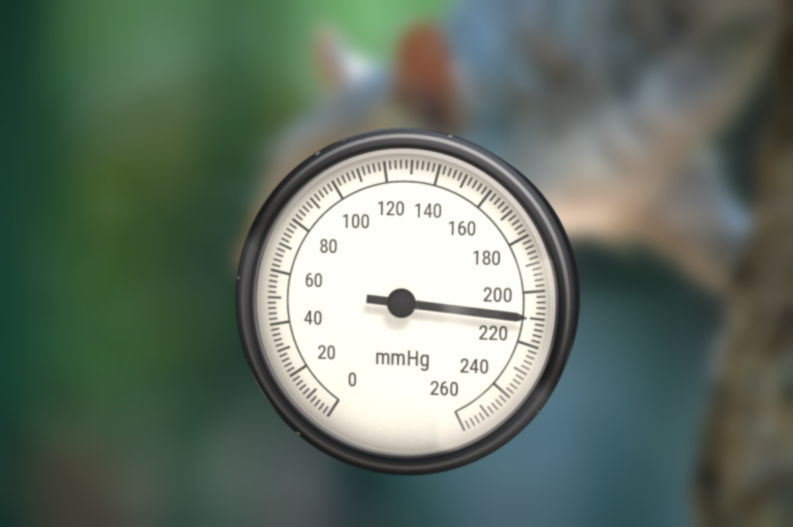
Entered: 210 mmHg
